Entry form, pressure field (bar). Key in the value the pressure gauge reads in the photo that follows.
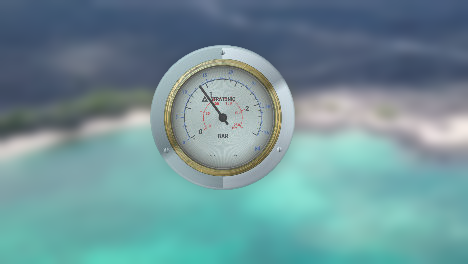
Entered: 0.9 bar
